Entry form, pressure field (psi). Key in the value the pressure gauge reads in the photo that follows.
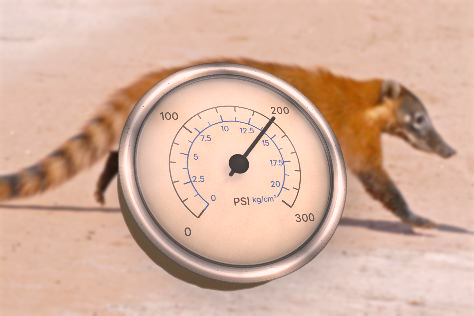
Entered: 200 psi
